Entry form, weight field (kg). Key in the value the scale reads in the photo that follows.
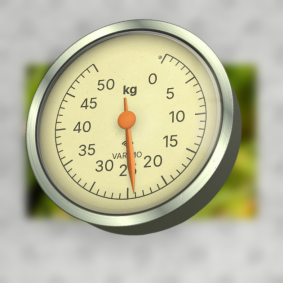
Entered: 24 kg
